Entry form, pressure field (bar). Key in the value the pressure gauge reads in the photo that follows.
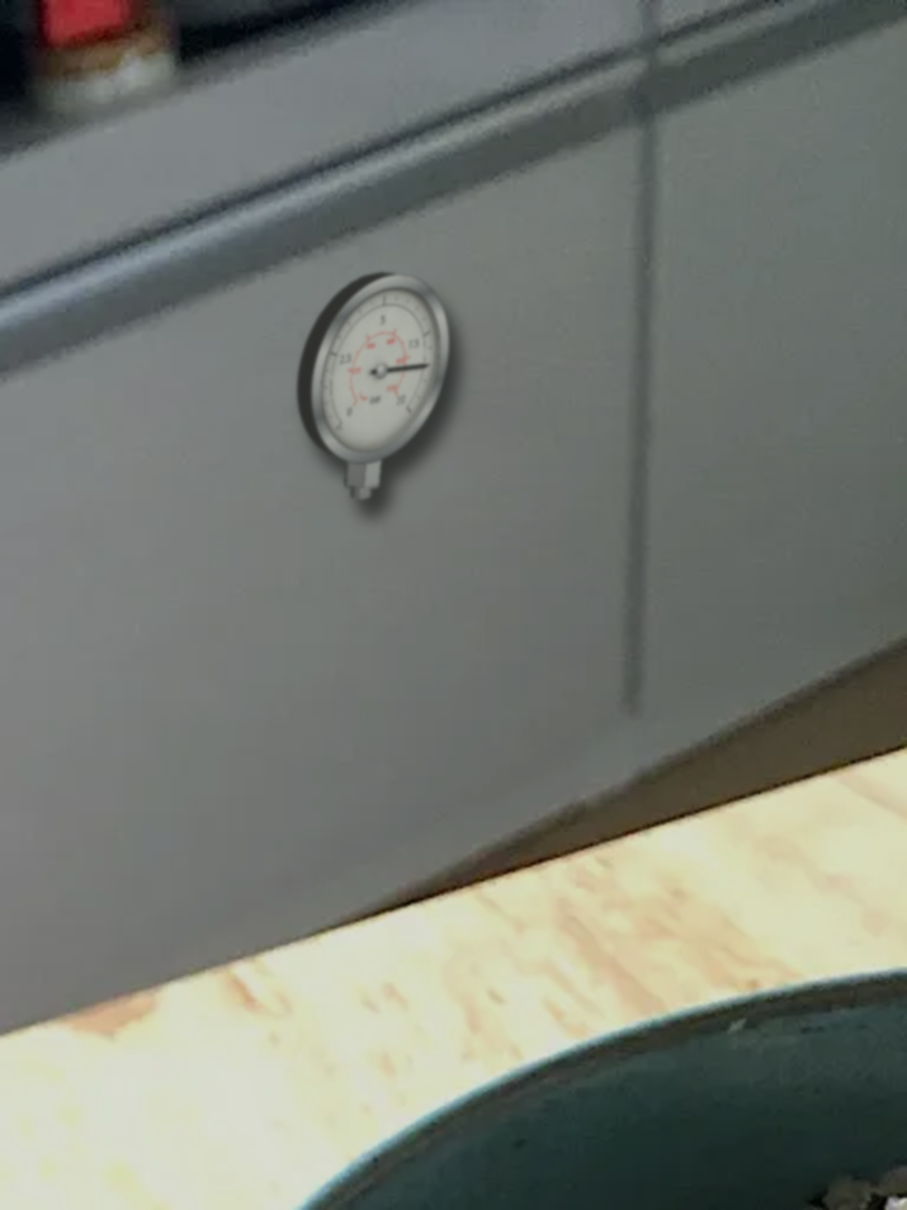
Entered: 8.5 bar
